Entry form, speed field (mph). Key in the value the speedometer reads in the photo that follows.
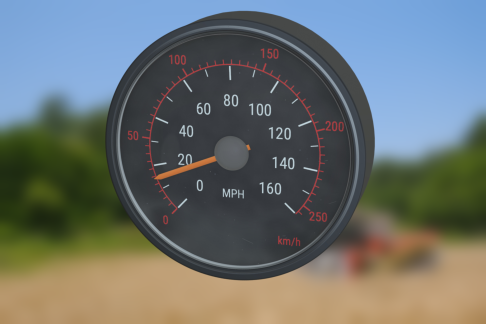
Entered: 15 mph
